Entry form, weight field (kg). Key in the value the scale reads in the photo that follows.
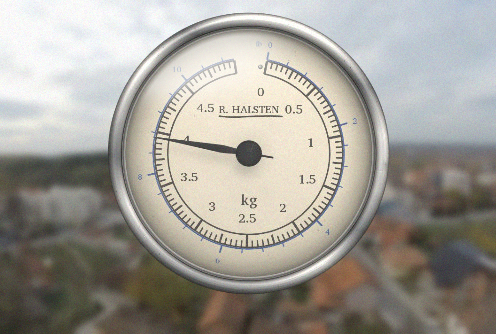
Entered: 3.95 kg
